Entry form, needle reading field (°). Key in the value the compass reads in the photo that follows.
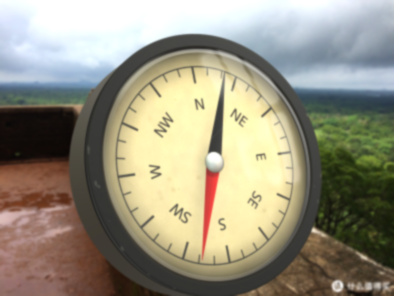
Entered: 200 °
